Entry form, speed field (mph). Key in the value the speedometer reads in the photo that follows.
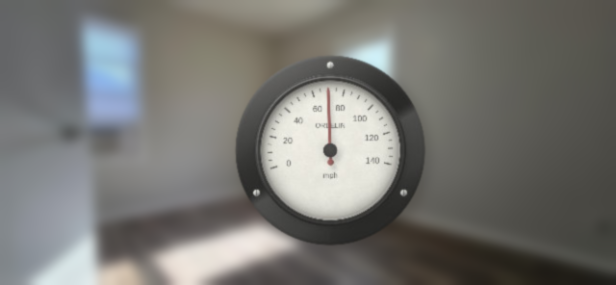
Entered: 70 mph
